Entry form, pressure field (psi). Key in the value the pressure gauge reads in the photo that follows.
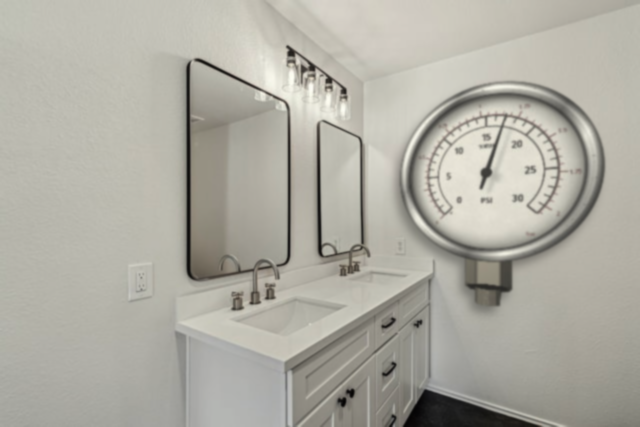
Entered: 17 psi
